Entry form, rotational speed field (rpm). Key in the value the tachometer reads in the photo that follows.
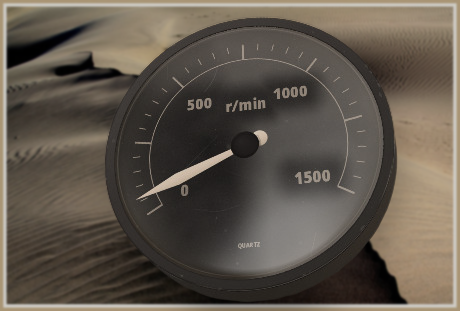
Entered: 50 rpm
